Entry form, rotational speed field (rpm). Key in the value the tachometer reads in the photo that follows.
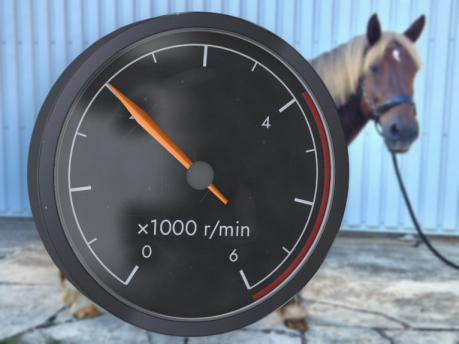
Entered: 2000 rpm
